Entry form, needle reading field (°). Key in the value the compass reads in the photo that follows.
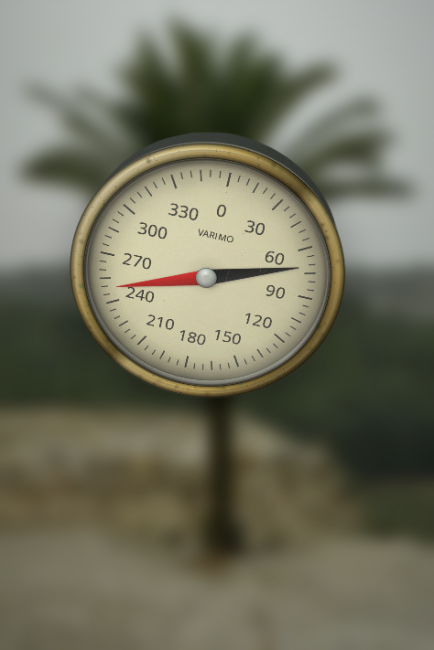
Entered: 250 °
